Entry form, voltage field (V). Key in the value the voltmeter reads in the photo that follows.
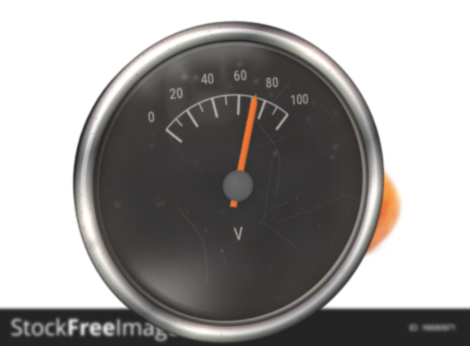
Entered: 70 V
